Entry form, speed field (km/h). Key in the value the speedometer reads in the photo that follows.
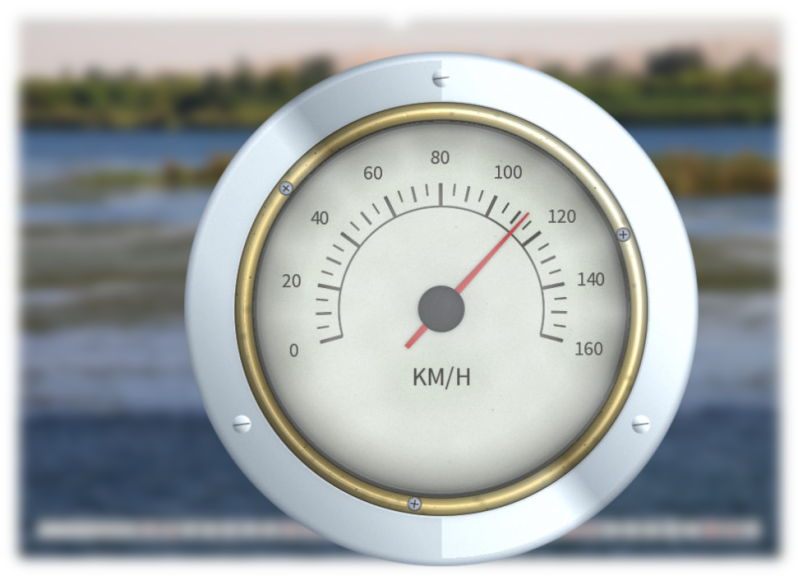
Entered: 112.5 km/h
